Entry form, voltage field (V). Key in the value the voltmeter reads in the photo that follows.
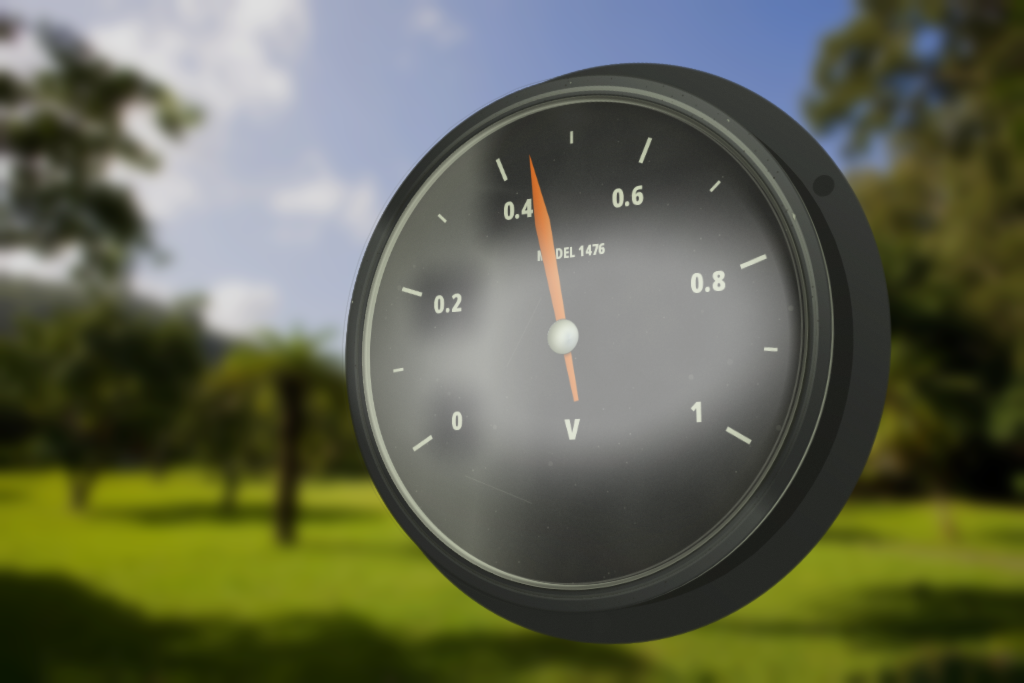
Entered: 0.45 V
